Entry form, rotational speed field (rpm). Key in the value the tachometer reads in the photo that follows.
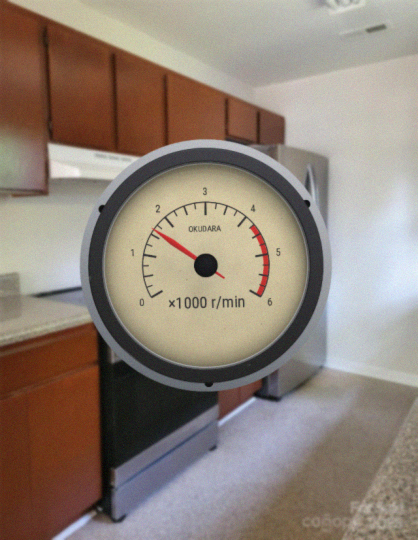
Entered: 1625 rpm
